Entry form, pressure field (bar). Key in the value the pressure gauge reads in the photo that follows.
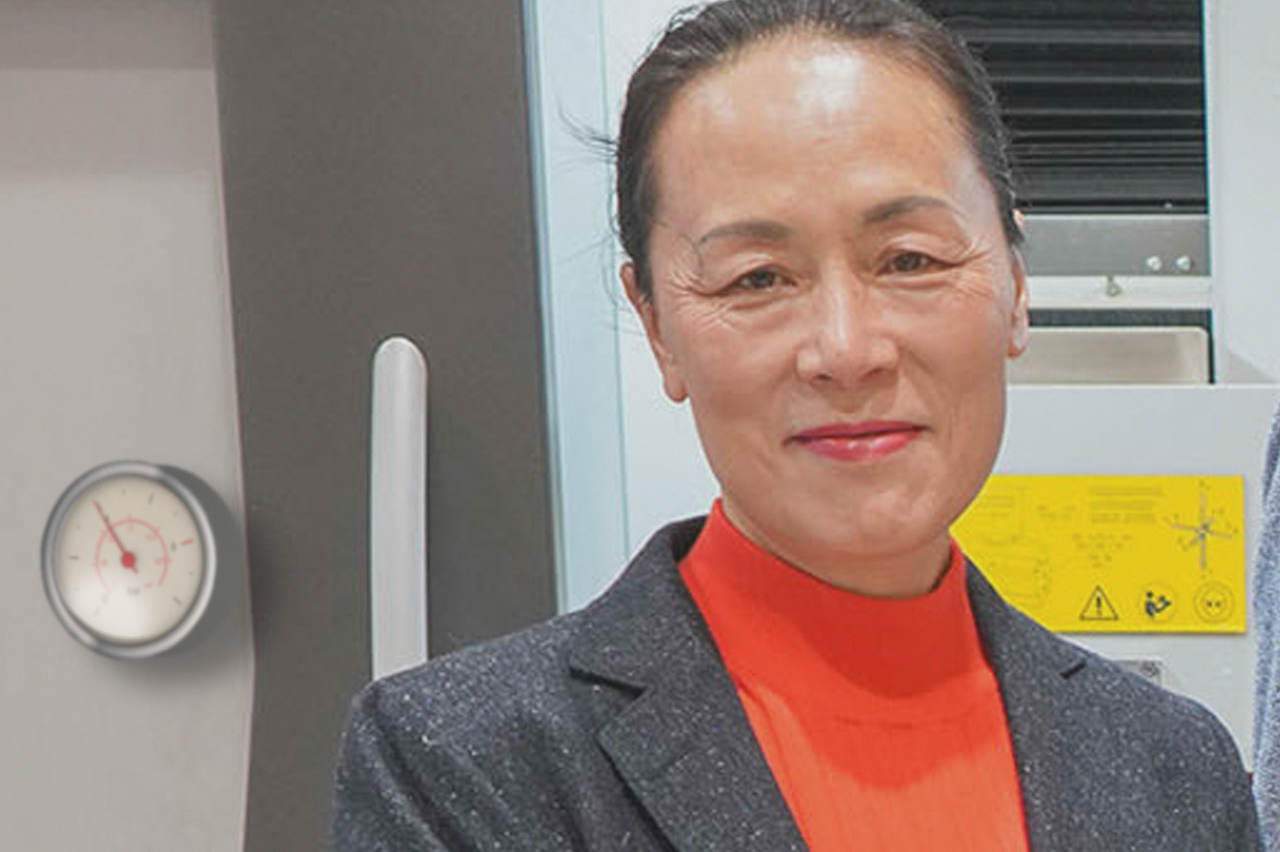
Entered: 4 bar
